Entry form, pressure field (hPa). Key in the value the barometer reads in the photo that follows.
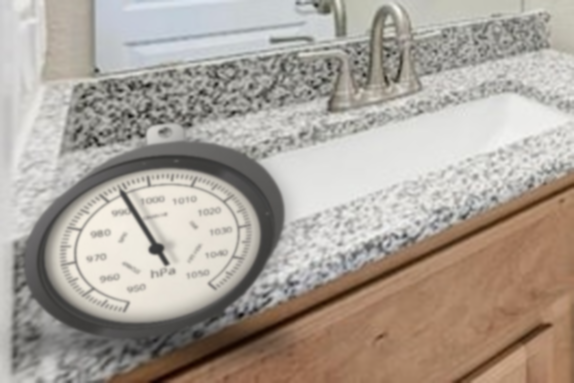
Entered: 995 hPa
